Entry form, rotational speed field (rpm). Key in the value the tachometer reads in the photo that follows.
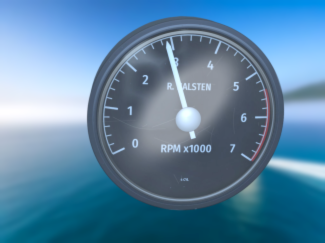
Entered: 2900 rpm
